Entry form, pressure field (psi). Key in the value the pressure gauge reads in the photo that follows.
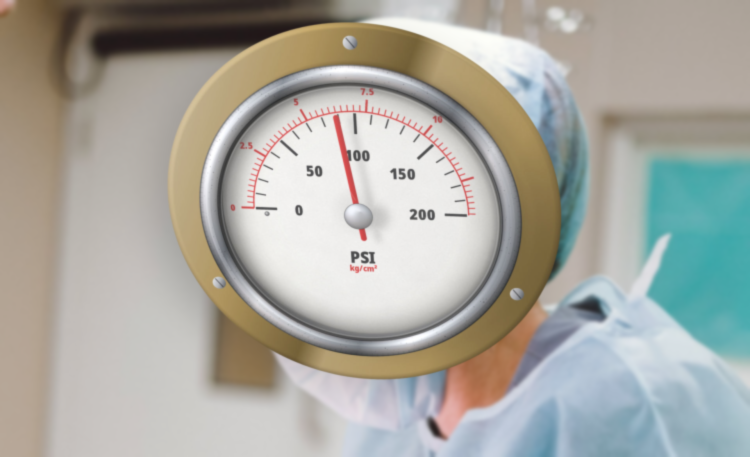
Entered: 90 psi
